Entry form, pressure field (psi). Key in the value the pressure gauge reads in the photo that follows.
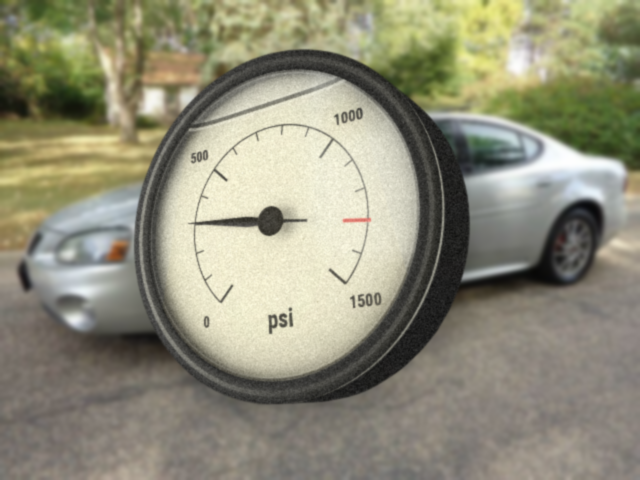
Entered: 300 psi
